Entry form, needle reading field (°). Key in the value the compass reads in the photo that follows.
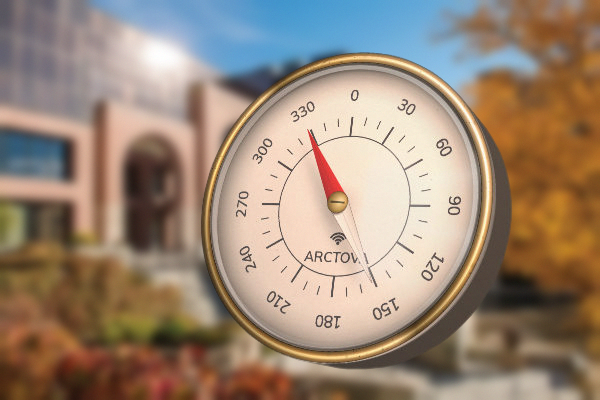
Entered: 330 °
